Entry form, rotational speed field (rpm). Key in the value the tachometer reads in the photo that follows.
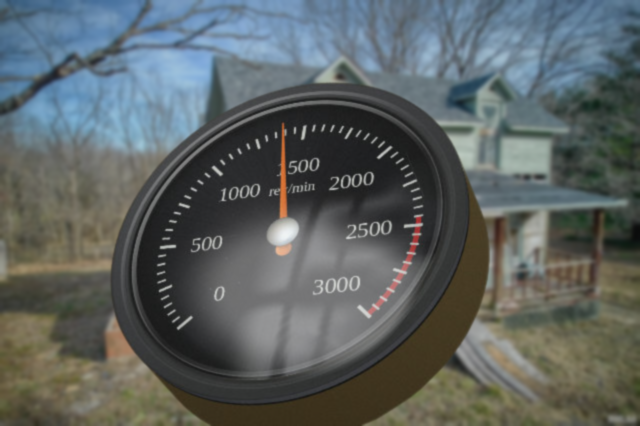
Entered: 1400 rpm
